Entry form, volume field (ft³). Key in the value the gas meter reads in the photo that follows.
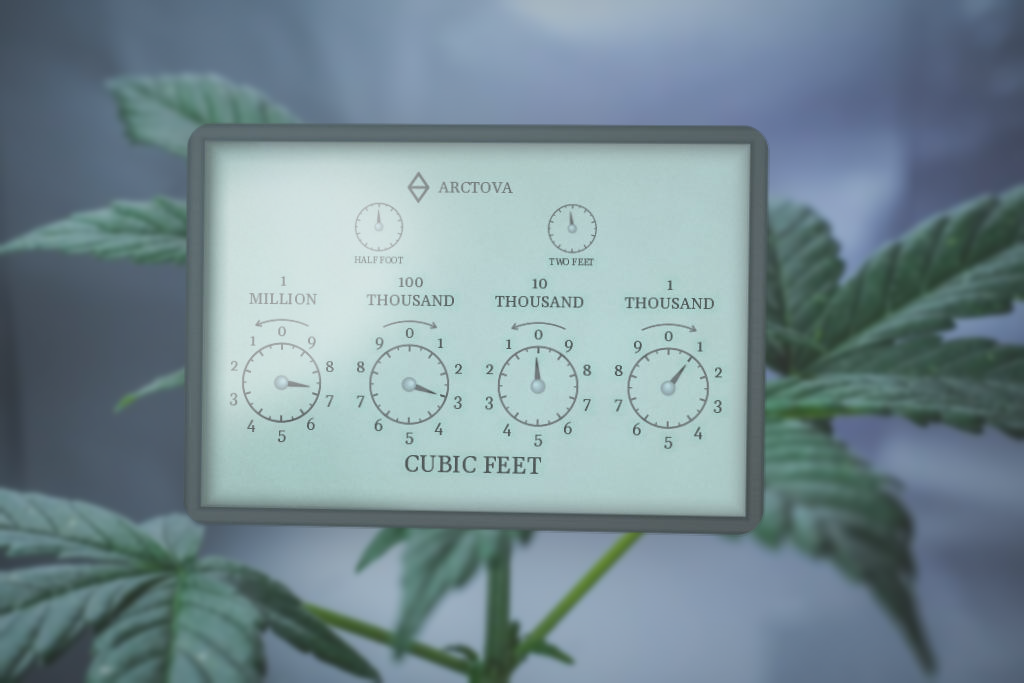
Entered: 730100 ft³
